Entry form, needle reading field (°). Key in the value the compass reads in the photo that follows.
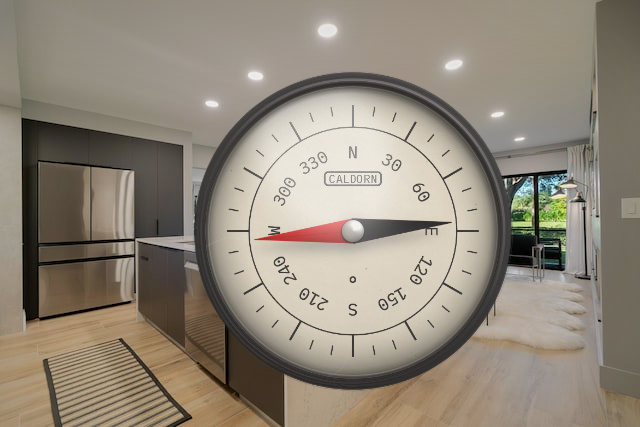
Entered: 265 °
